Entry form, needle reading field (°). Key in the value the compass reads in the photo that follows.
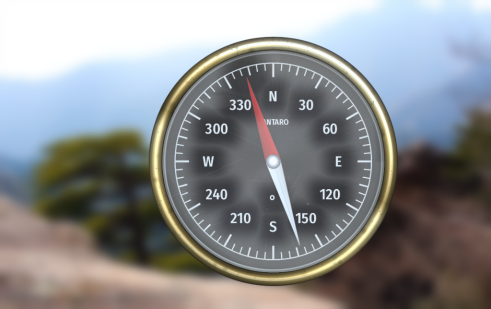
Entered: 342.5 °
